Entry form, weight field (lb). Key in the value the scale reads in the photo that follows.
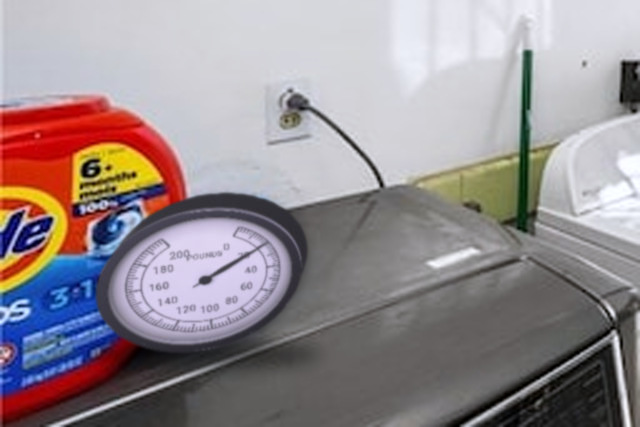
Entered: 20 lb
